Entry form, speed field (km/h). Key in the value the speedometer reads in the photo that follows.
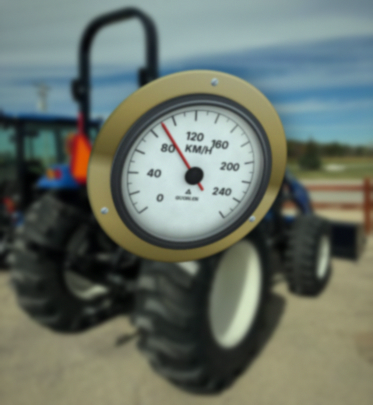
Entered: 90 km/h
